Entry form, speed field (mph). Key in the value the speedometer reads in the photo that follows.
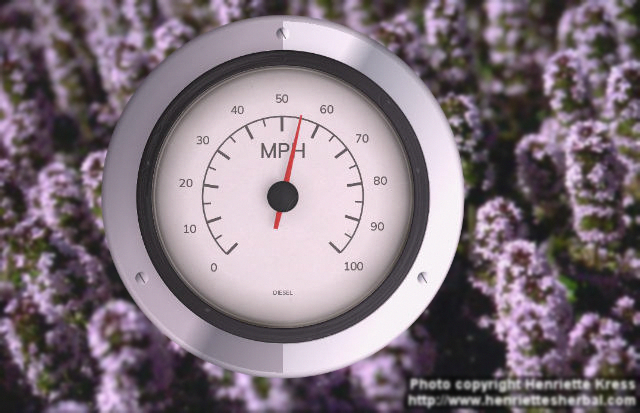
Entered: 55 mph
